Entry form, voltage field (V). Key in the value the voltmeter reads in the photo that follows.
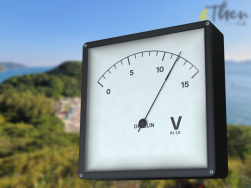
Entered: 12 V
